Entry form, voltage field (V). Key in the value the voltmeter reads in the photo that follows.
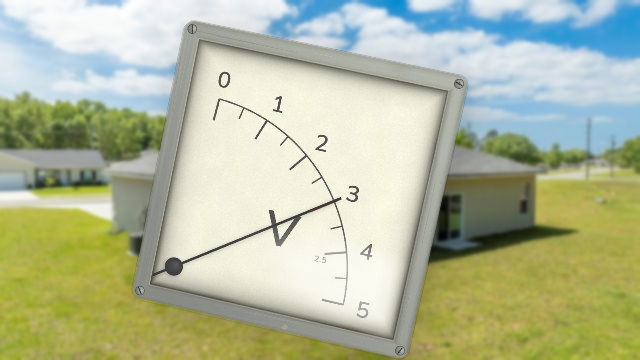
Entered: 3 V
